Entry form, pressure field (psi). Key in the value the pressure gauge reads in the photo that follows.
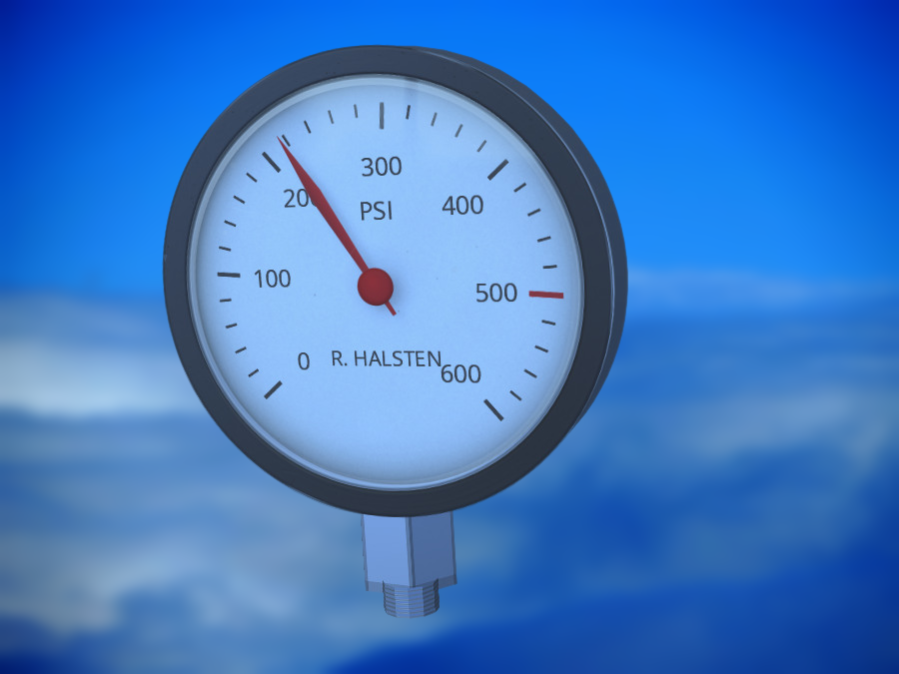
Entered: 220 psi
